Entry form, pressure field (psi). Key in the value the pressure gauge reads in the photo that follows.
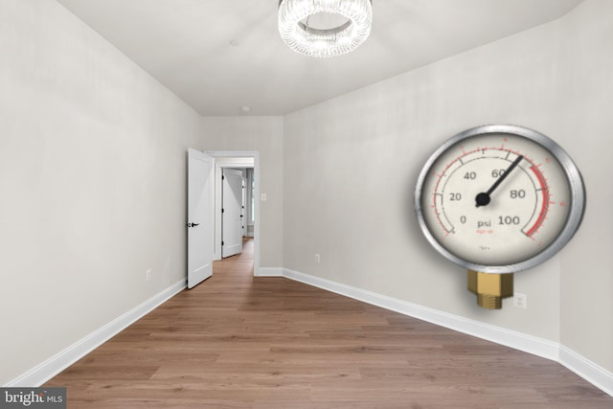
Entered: 65 psi
